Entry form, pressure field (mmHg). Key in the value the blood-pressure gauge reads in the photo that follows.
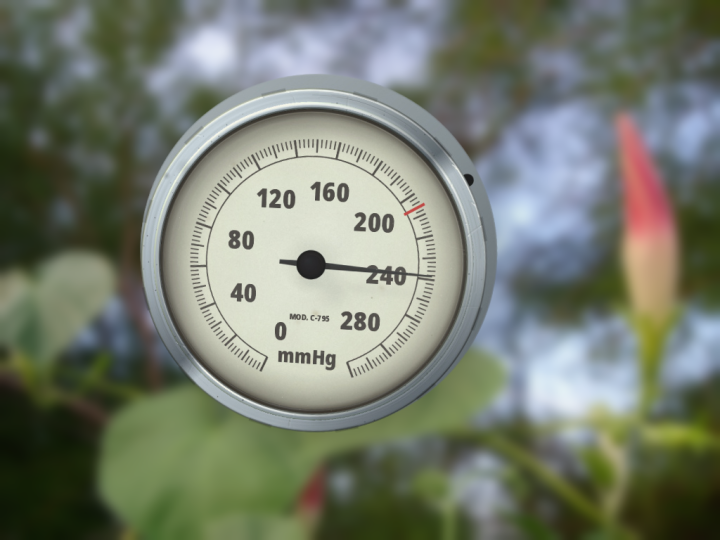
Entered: 238 mmHg
